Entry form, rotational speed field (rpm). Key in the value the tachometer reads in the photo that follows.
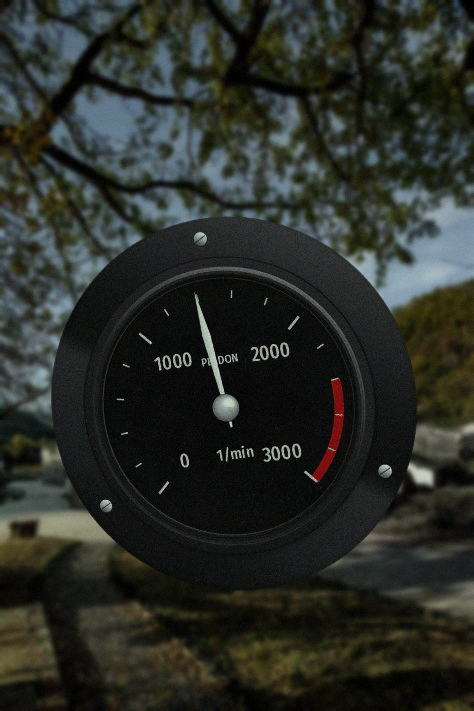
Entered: 1400 rpm
